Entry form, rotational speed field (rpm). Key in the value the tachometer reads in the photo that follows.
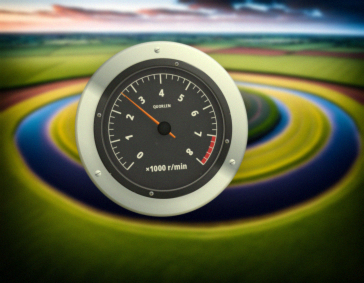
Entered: 2600 rpm
